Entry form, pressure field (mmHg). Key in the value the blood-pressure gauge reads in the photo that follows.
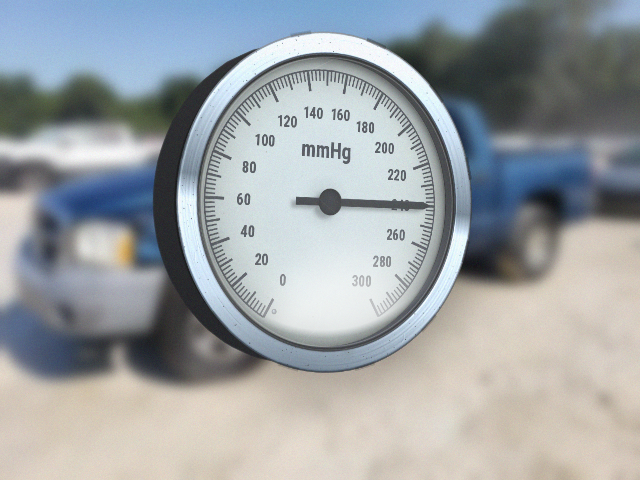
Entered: 240 mmHg
